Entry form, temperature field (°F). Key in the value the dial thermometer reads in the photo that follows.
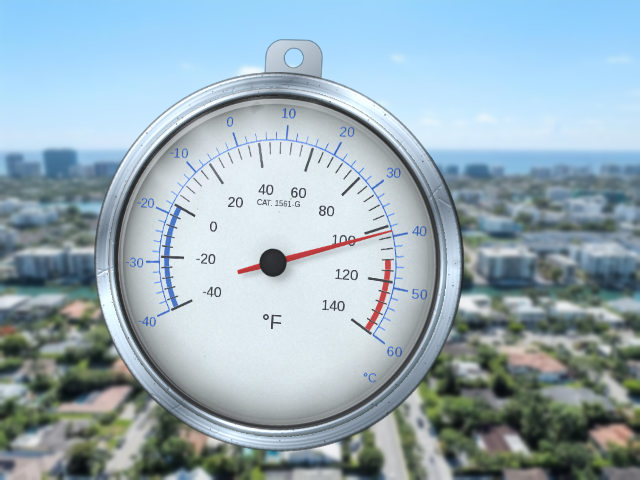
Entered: 102 °F
